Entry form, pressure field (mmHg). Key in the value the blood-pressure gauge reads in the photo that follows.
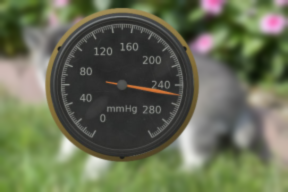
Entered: 250 mmHg
